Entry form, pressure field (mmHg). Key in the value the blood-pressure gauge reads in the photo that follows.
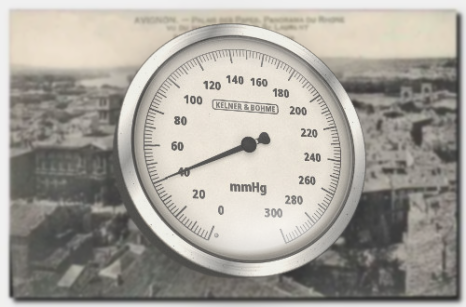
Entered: 40 mmHg
